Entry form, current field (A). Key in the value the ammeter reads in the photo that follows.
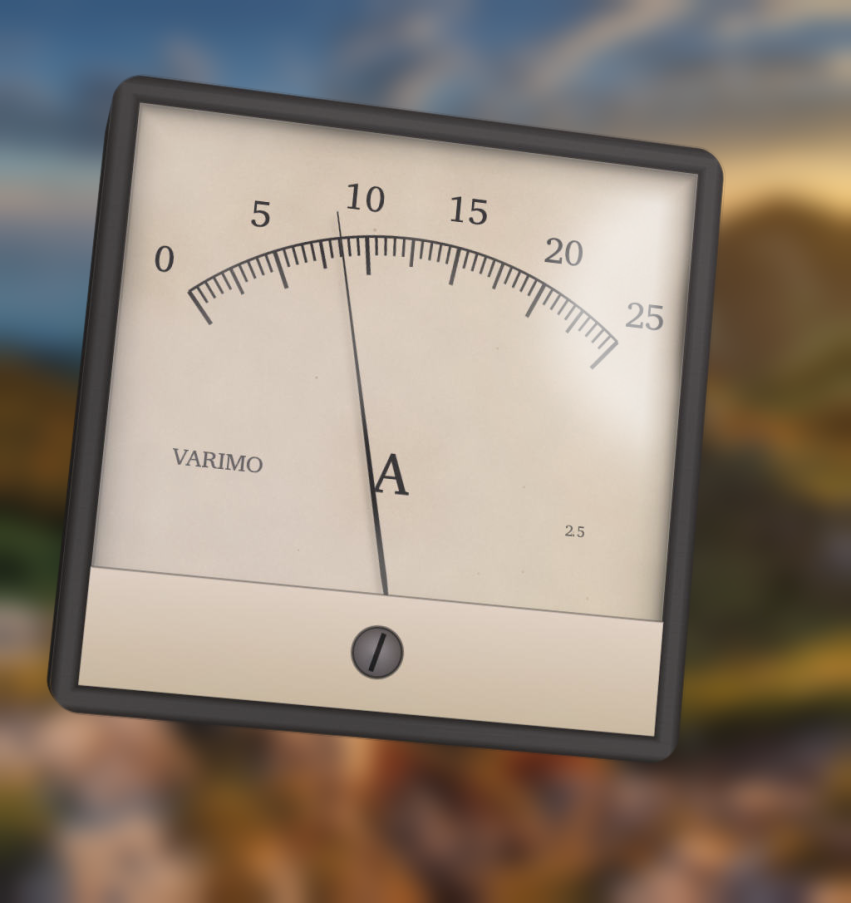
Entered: 8.5 A
